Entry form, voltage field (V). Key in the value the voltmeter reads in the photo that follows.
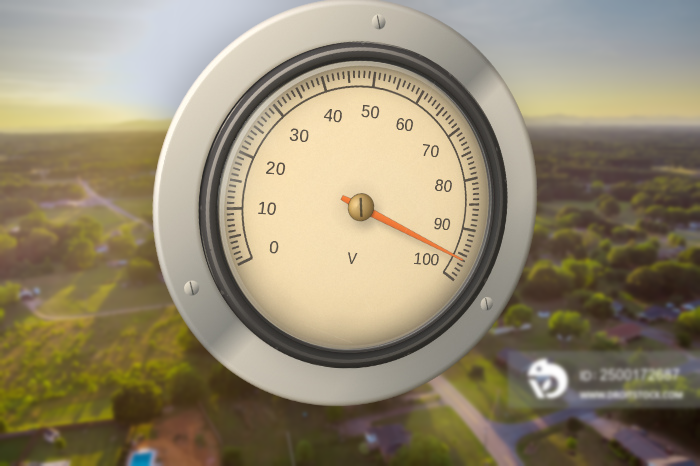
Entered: 96 V
